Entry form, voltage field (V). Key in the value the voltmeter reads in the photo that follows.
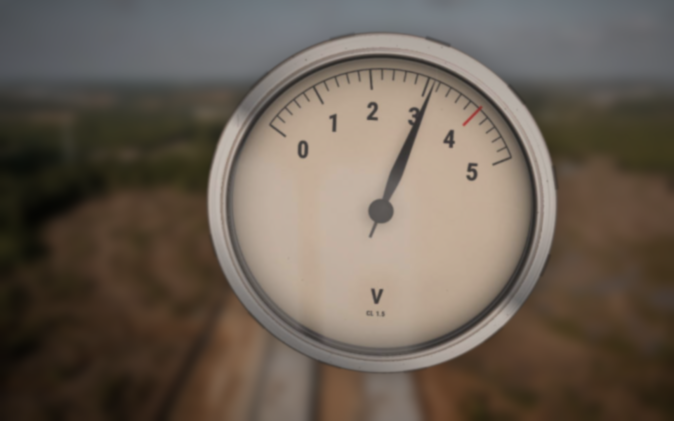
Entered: 3.1 V
